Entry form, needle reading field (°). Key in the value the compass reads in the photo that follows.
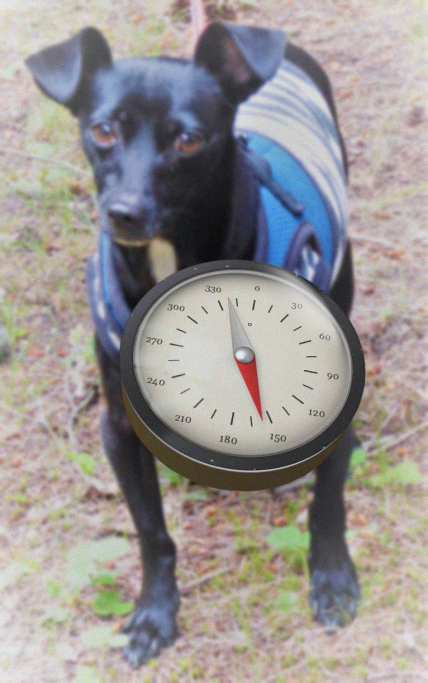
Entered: 157.5 °
